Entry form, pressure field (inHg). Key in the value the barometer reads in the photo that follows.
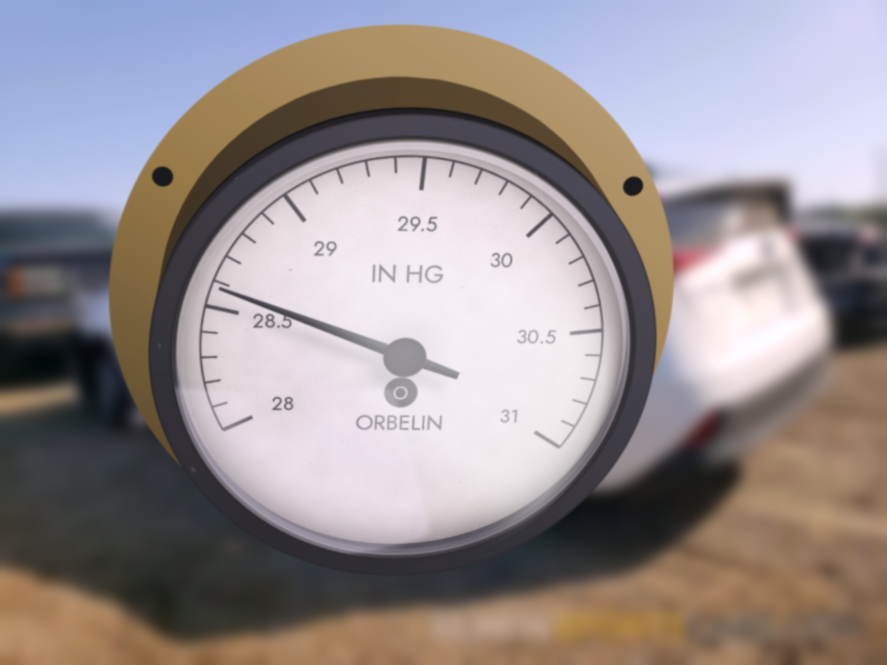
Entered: 28.6 inHg
